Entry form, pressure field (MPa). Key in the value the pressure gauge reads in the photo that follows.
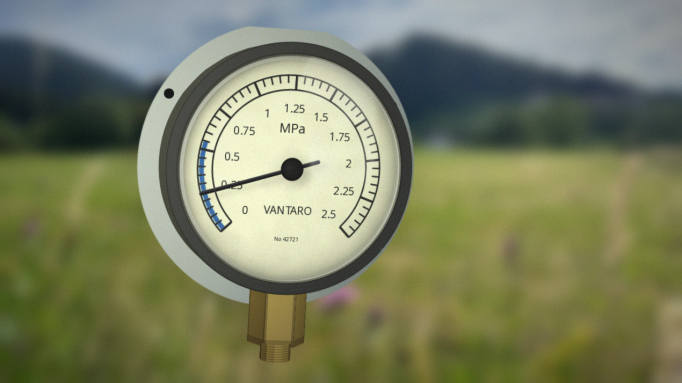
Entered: 0.25 MPa
